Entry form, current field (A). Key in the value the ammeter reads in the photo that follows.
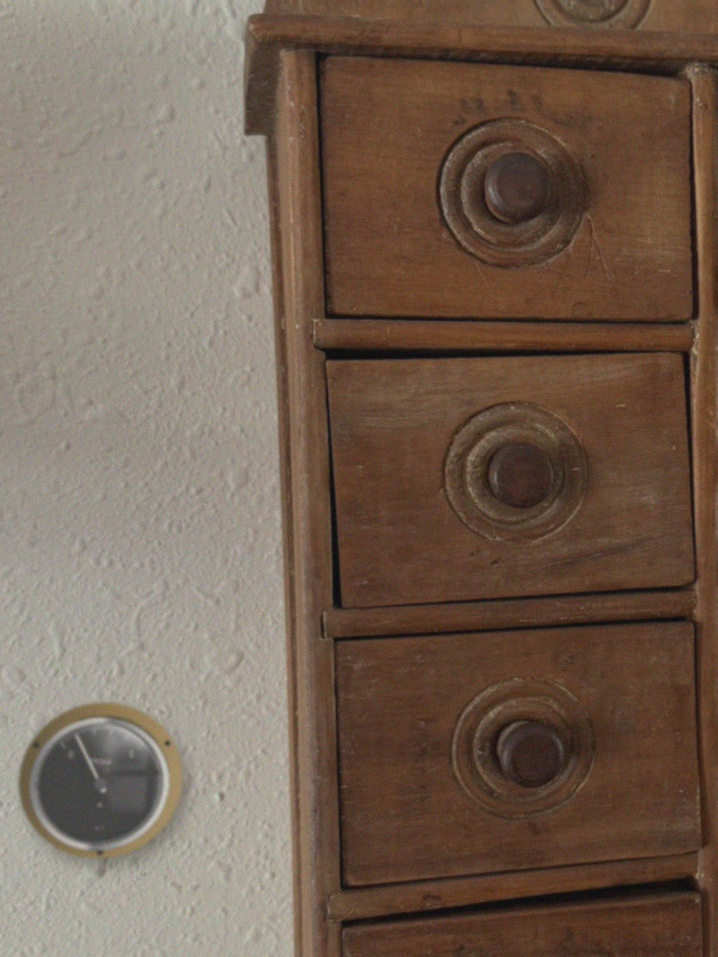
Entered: 1 A
